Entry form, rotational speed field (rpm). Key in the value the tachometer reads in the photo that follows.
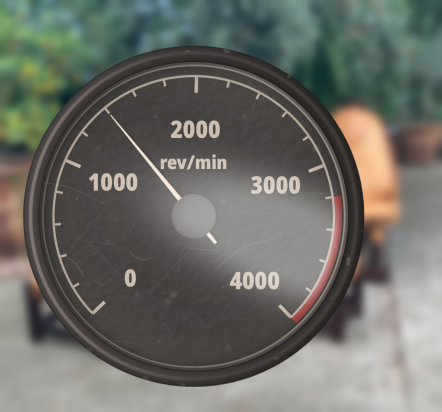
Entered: 1400 rpm
